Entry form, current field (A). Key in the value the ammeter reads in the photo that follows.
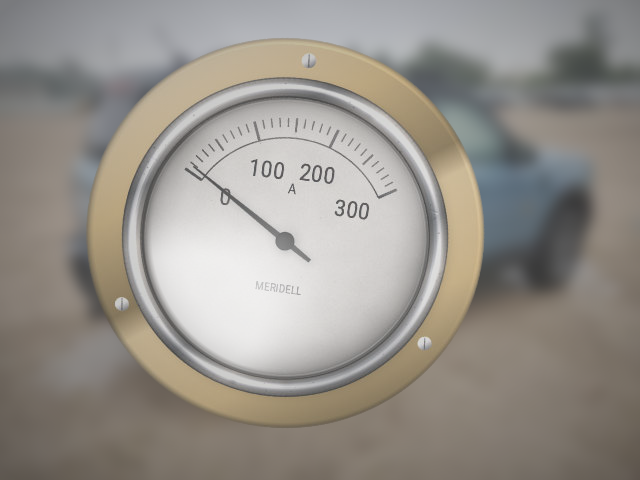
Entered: 10 A
